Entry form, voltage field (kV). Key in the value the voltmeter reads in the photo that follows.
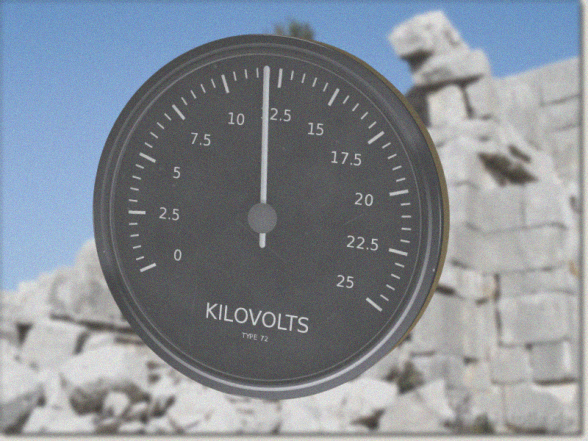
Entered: 12 kV
